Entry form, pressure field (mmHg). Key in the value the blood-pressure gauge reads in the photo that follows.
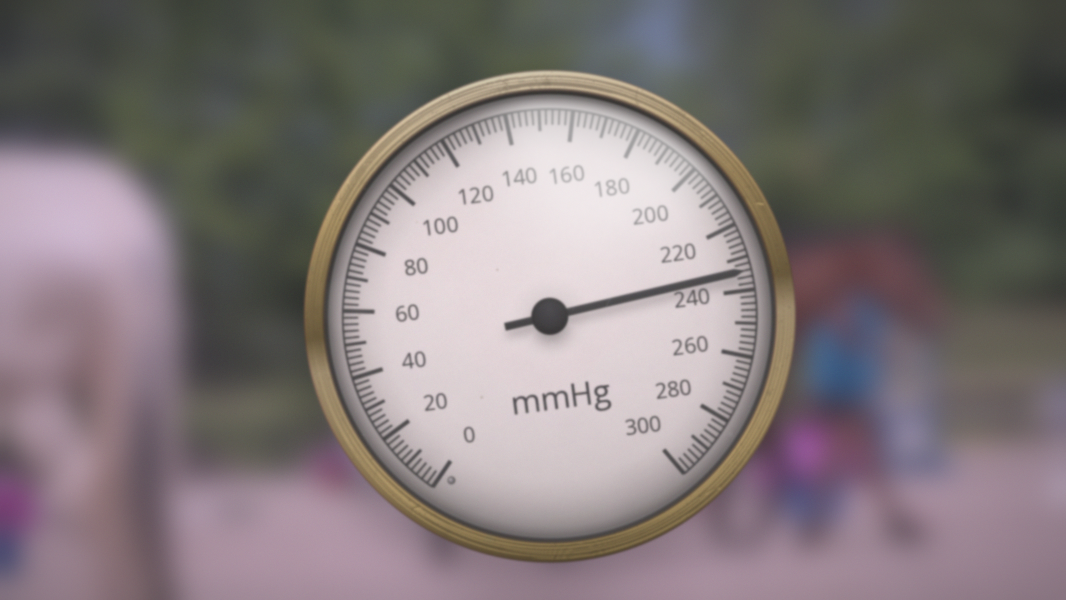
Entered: 234 mmHg
